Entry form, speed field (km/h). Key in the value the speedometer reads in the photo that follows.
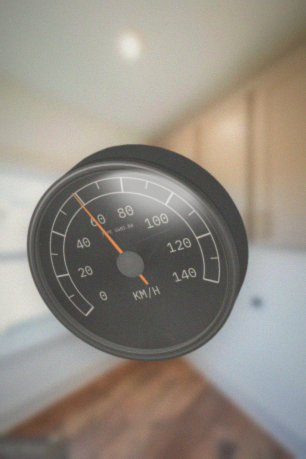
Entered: 60 km/h
